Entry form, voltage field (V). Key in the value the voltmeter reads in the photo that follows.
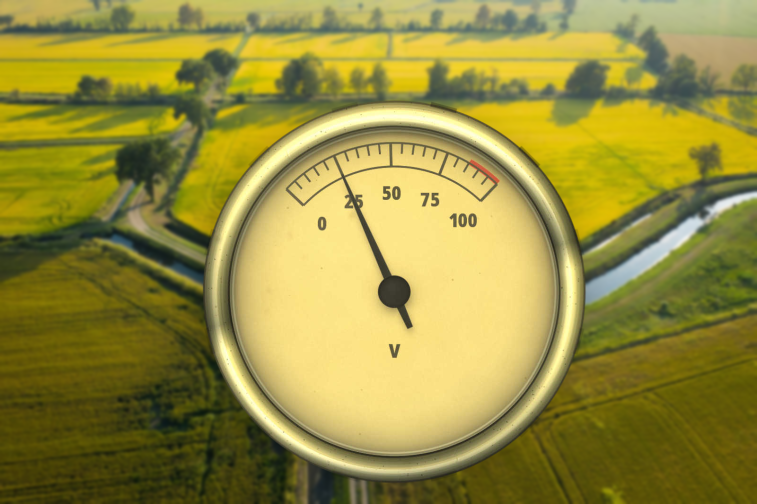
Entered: 25 V
